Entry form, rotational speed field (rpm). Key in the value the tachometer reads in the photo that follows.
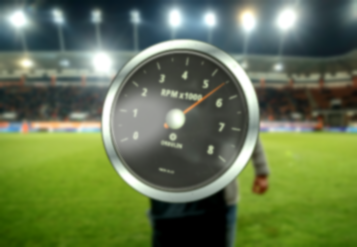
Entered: 5500 rpm
